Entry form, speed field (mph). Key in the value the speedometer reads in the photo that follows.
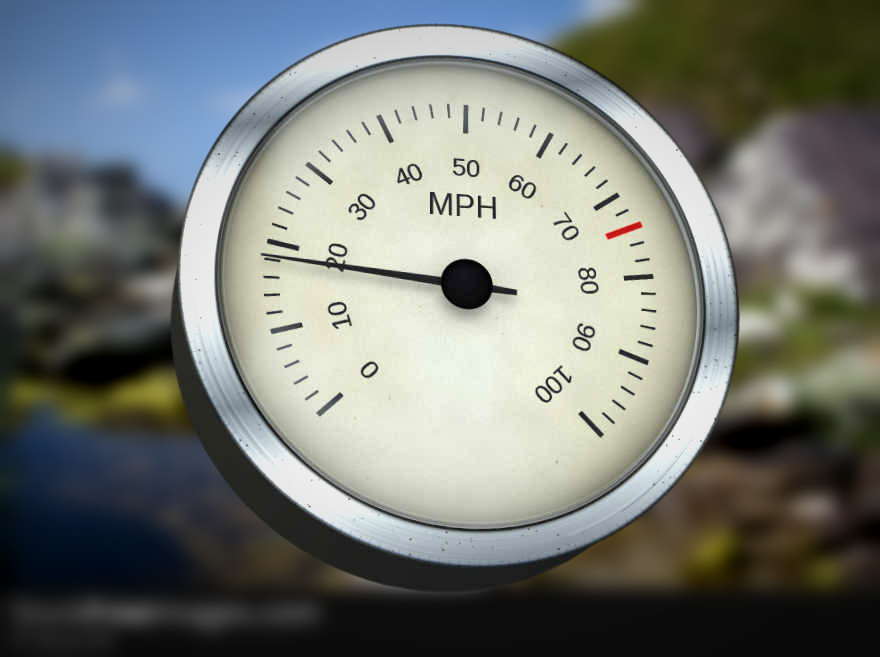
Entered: 18 mph
